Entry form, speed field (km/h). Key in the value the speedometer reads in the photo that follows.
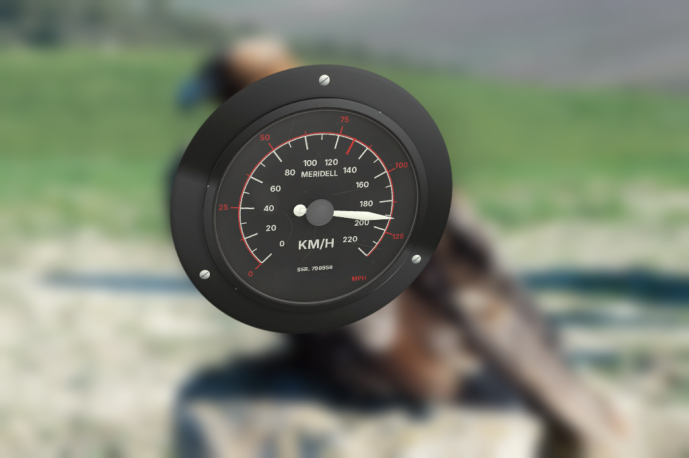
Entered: 190 km/h
